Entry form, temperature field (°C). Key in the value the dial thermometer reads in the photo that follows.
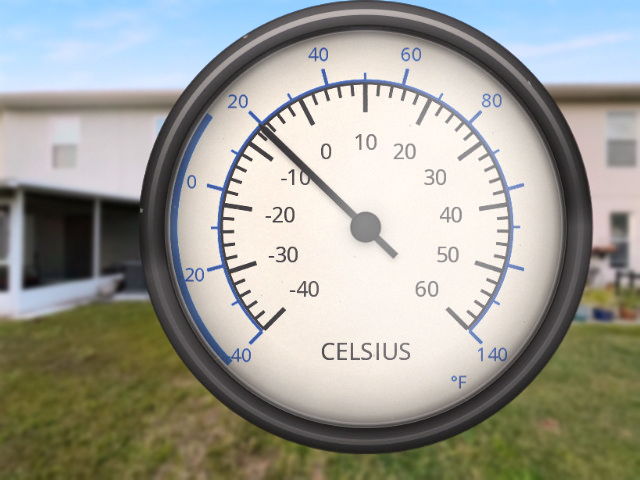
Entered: -7 °C
